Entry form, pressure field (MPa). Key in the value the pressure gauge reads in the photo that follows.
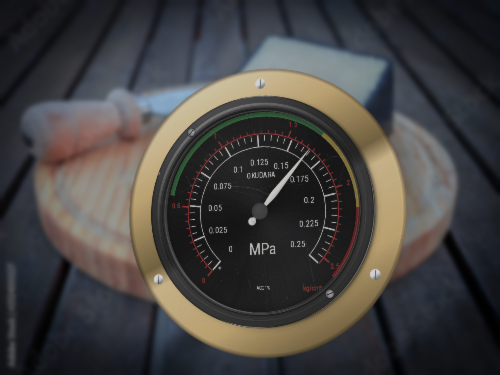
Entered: 0.165 MPa
